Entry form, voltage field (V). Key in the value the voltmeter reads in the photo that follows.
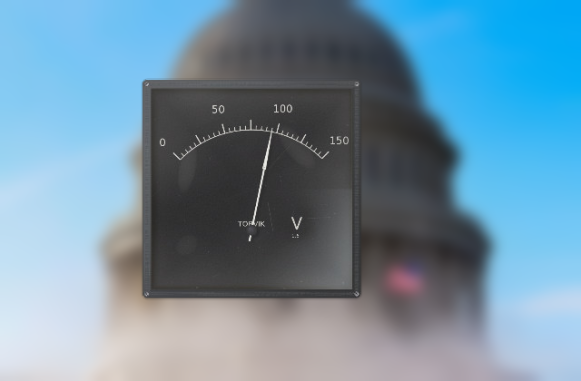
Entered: 95 V
